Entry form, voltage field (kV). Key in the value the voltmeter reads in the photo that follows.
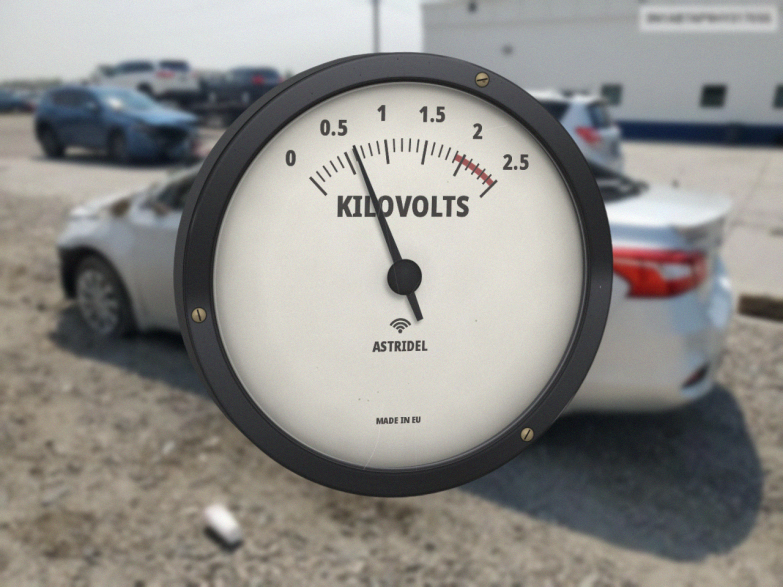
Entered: 0.6 kV
